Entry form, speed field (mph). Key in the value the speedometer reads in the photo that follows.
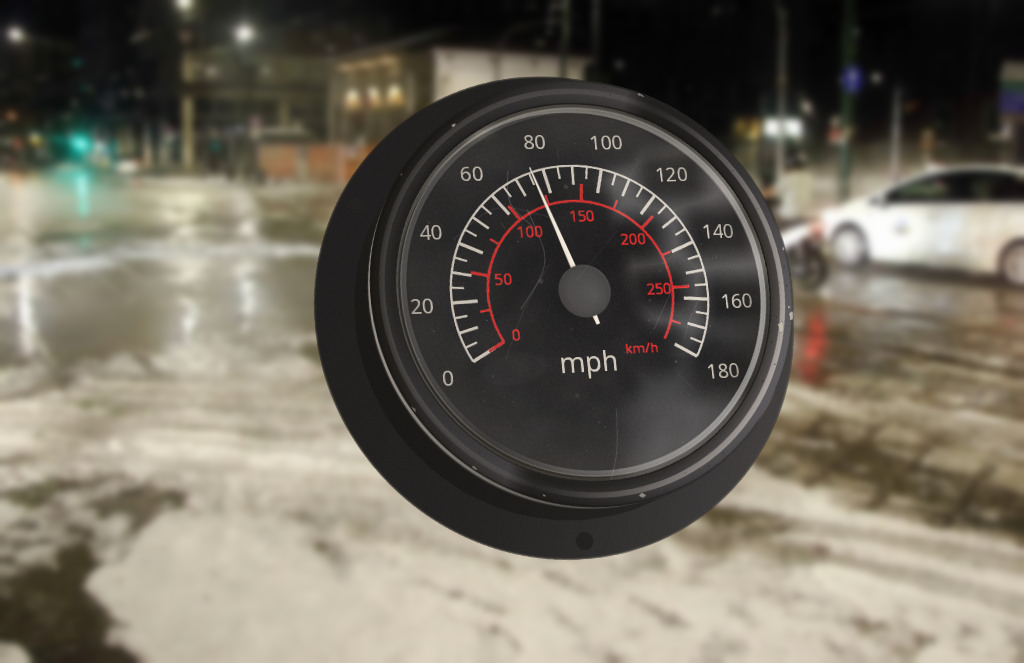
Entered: 75 mph
